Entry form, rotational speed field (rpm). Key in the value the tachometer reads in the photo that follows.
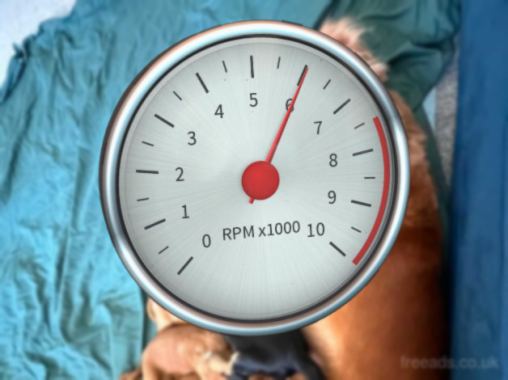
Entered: 6000 rpm
